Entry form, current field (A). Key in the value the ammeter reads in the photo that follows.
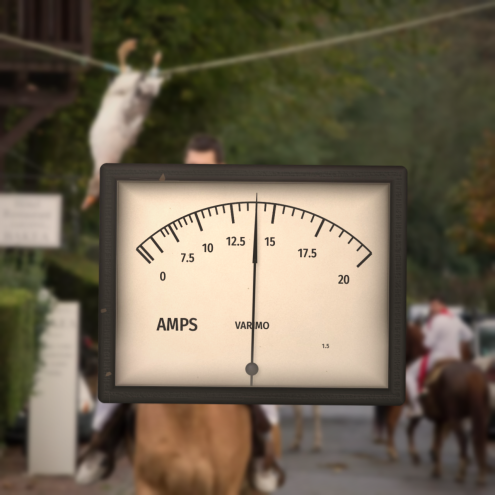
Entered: 14 A
